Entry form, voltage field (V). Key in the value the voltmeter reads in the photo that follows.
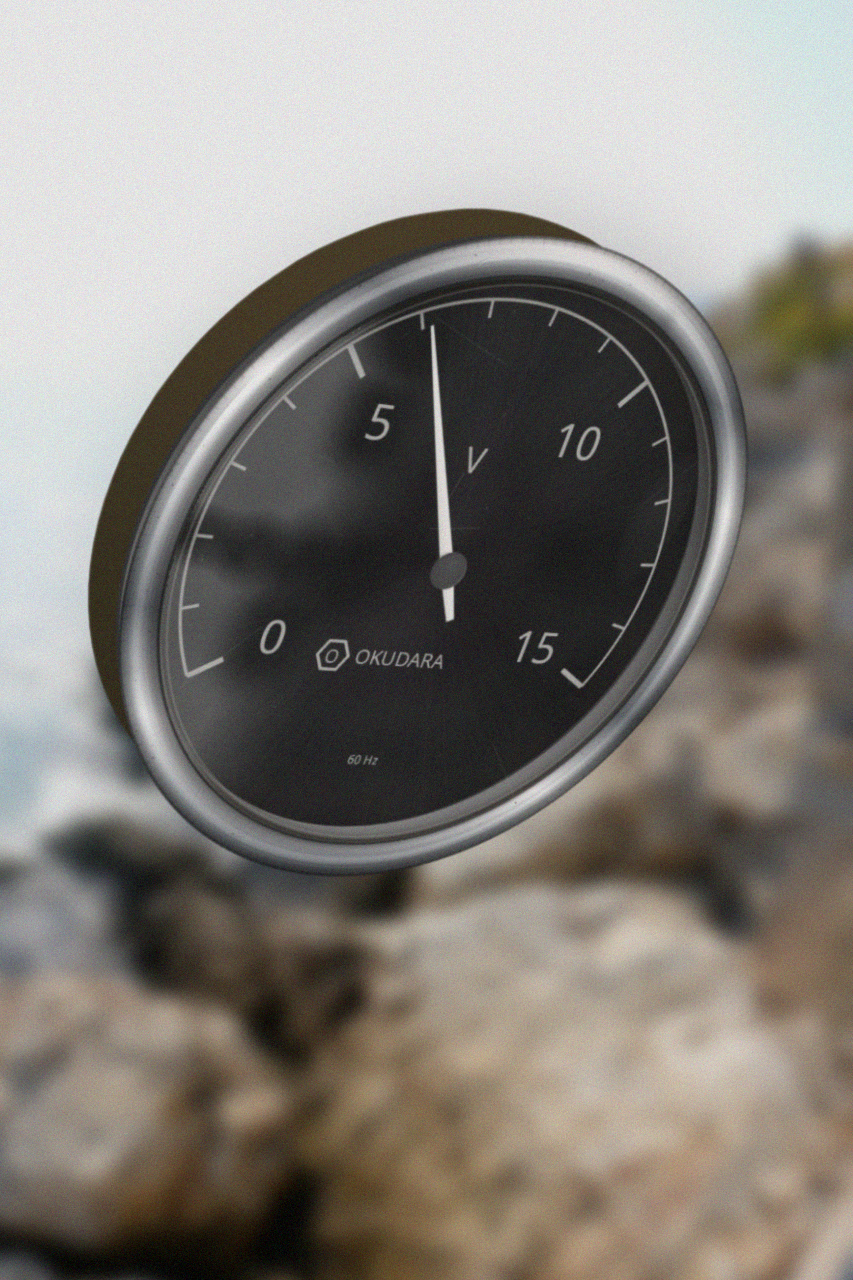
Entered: 6 V
